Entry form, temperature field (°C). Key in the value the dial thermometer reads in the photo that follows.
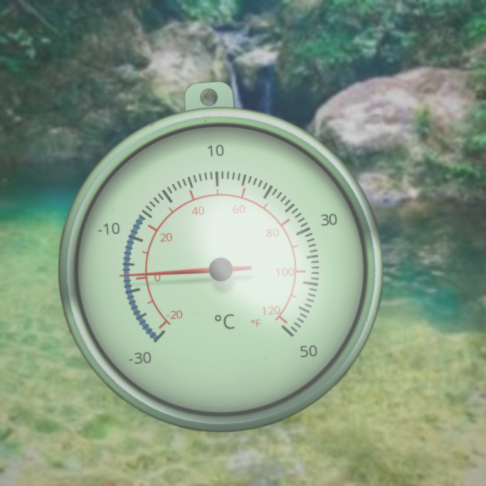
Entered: -17 °C
